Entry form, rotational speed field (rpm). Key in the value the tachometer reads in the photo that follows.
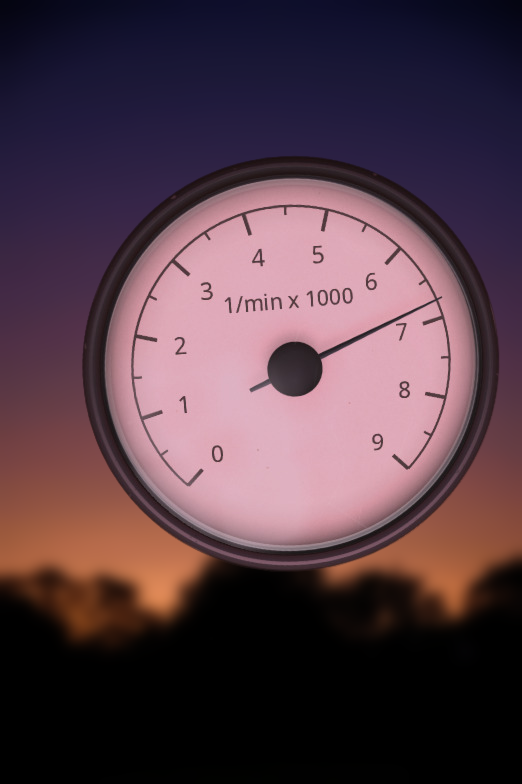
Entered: 6750 rpm
